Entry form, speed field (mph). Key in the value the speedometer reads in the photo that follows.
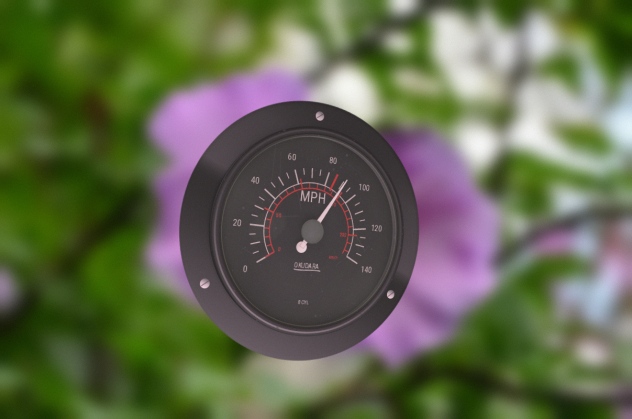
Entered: 90 mph
